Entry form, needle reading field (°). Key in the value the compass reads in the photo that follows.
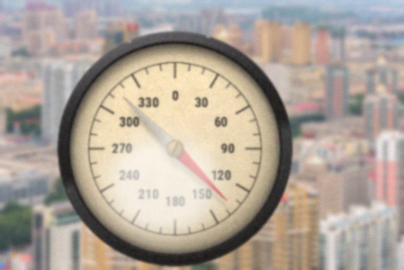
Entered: 135 °
